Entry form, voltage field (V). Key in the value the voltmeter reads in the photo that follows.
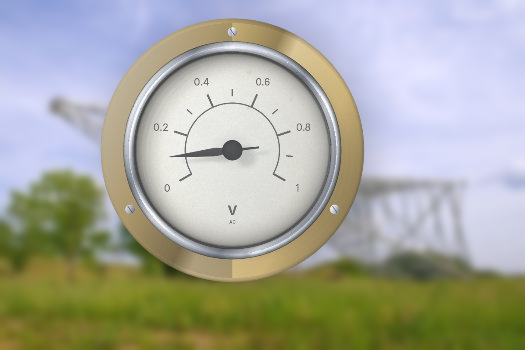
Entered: 0.1 V
